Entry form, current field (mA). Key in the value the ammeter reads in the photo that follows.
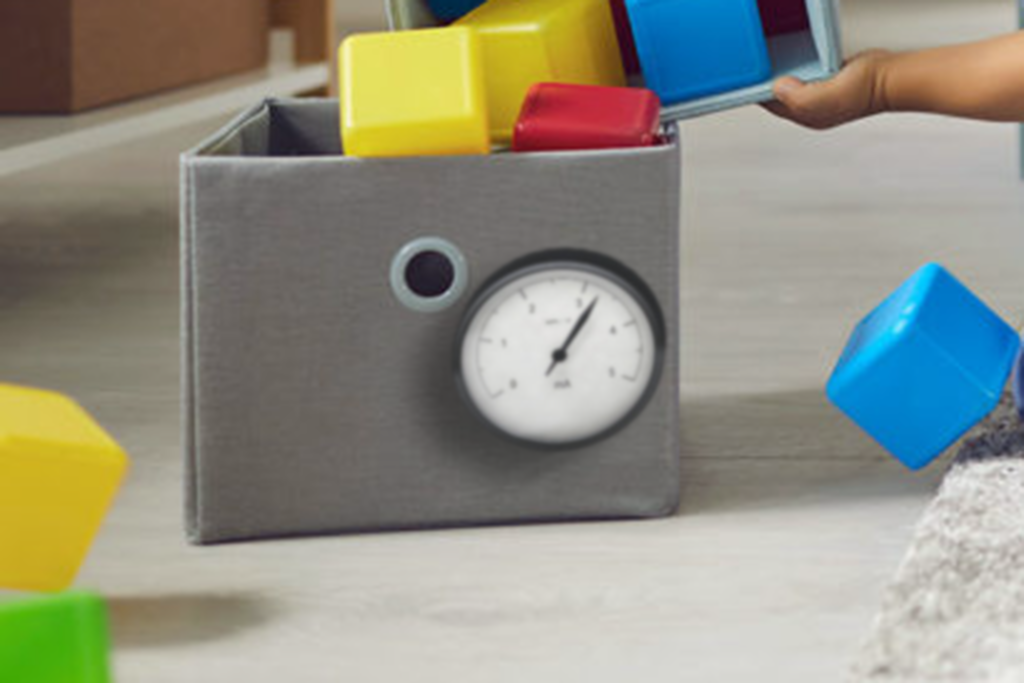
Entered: 3.25 mA
